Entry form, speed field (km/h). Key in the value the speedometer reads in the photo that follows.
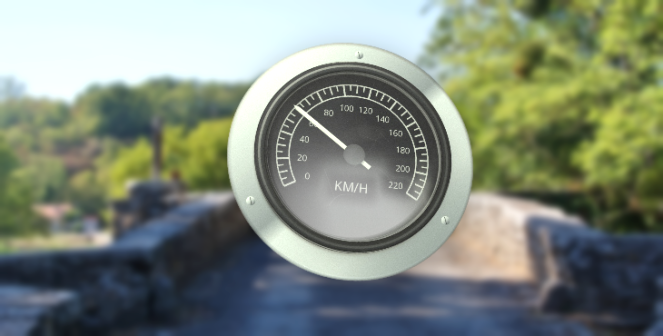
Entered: 60 km/h
